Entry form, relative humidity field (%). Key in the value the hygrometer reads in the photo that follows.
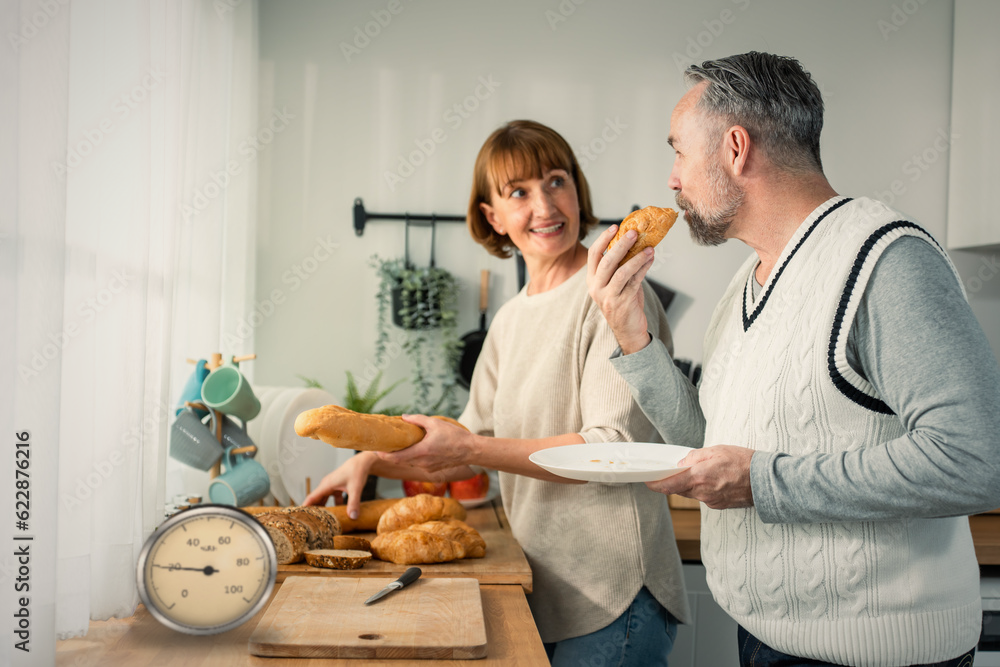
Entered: 20 %
